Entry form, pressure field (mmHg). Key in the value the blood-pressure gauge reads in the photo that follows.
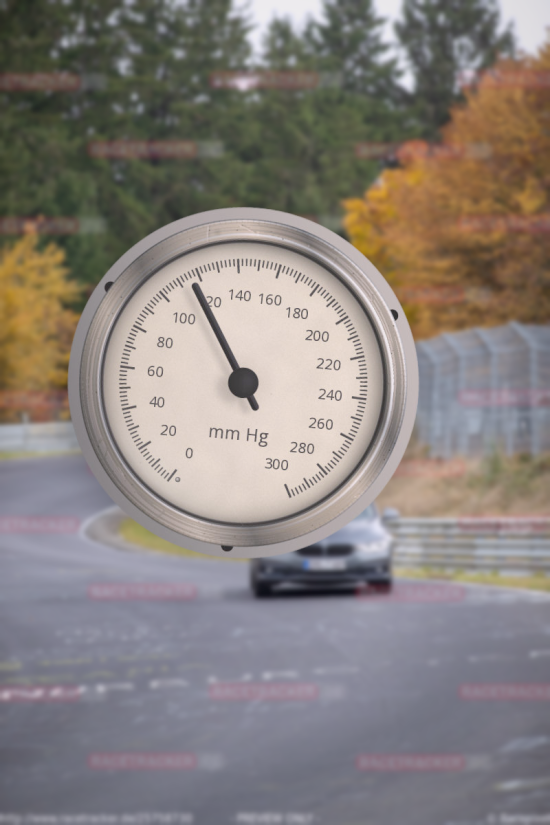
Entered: 116 mmHg
